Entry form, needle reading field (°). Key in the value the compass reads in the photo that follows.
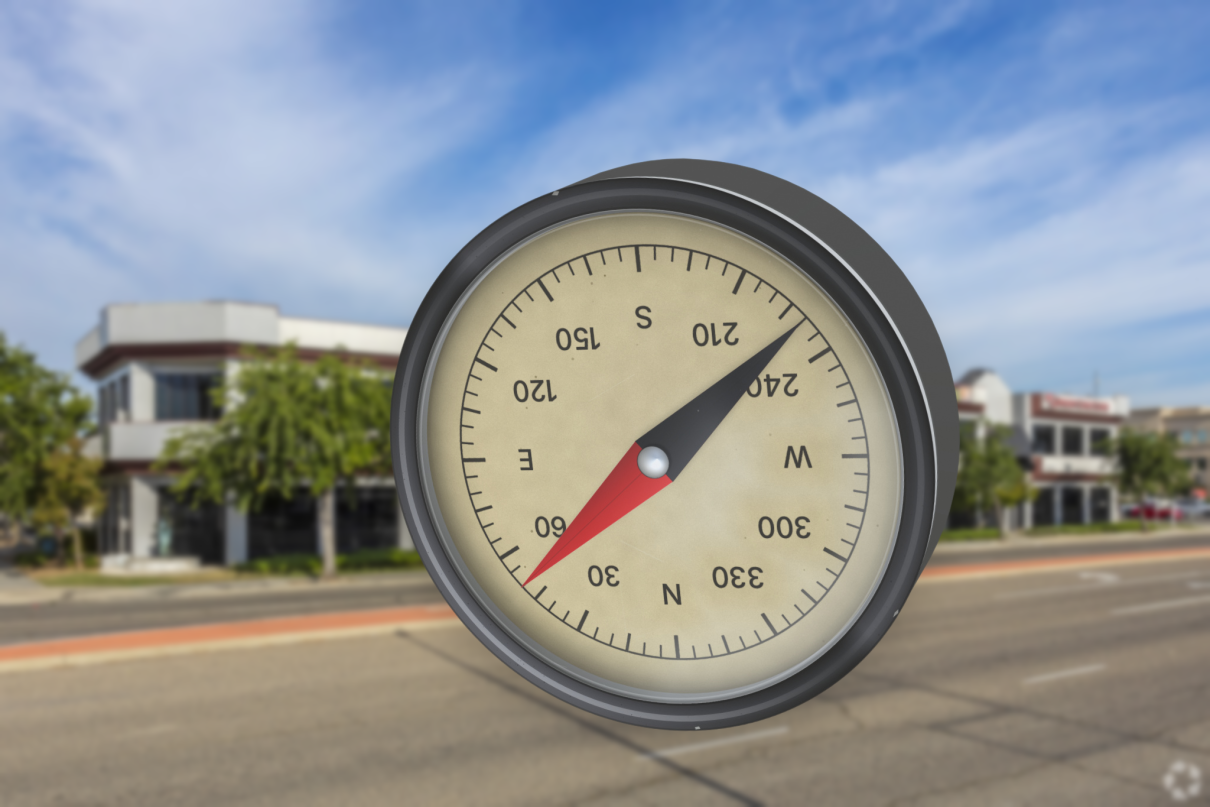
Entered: 50 °
